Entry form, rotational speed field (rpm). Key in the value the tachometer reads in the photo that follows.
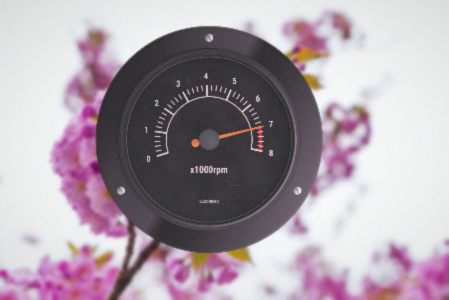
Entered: 7000 rpm
